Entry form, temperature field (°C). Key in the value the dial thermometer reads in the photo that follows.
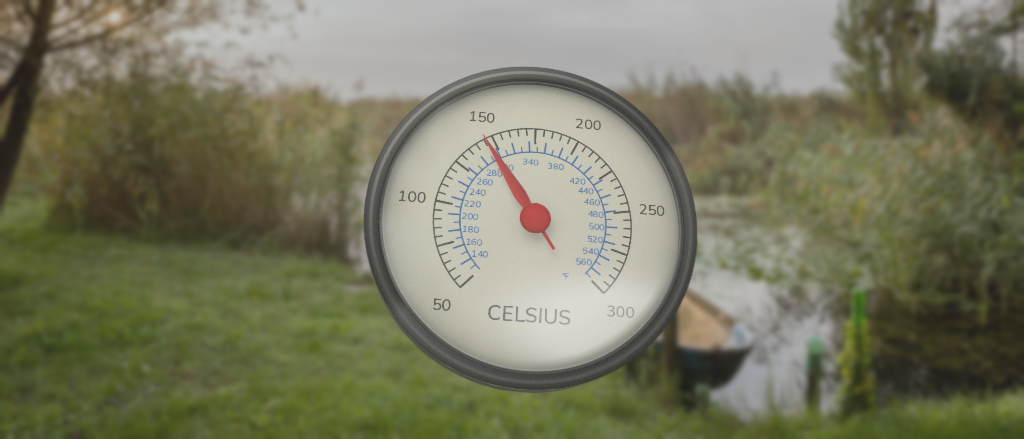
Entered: 145 °C
